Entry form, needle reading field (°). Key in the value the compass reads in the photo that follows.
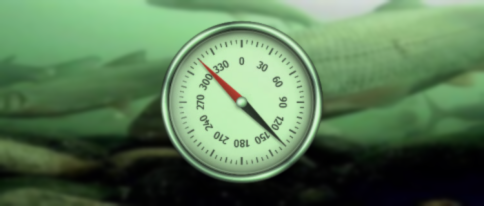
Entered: 315 °
